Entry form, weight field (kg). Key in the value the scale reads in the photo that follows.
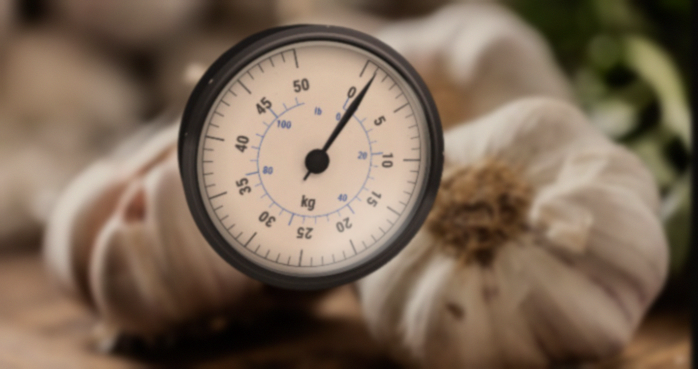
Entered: 1 kg
